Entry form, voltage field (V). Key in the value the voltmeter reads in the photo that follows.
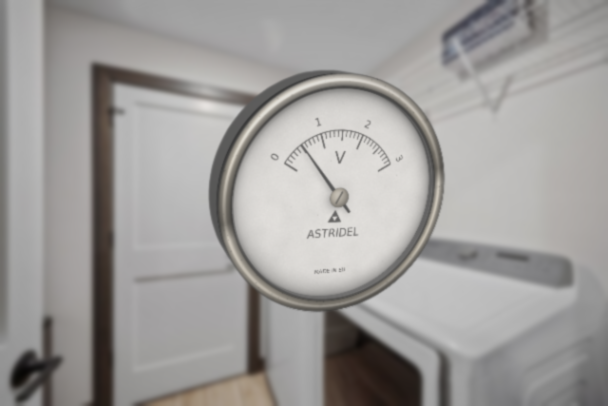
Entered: 0.5 V
